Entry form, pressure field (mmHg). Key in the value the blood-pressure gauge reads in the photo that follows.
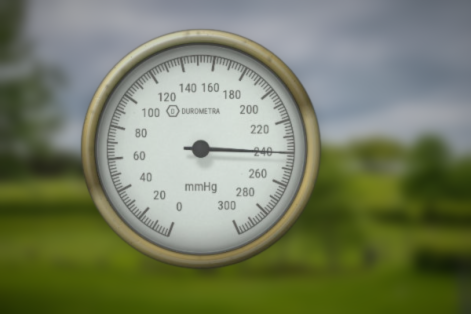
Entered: 240 mmHg
